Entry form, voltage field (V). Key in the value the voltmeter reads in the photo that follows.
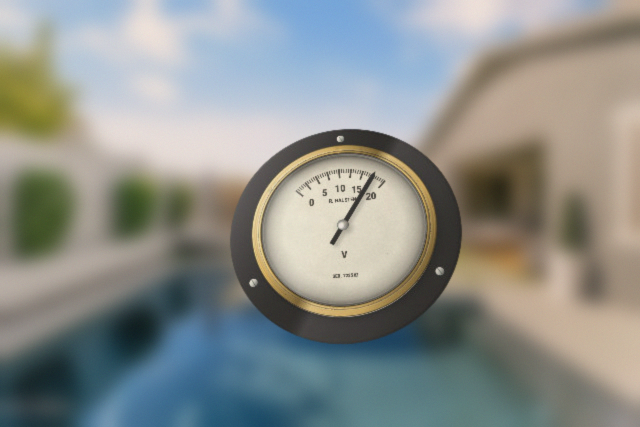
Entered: 17.5 V
